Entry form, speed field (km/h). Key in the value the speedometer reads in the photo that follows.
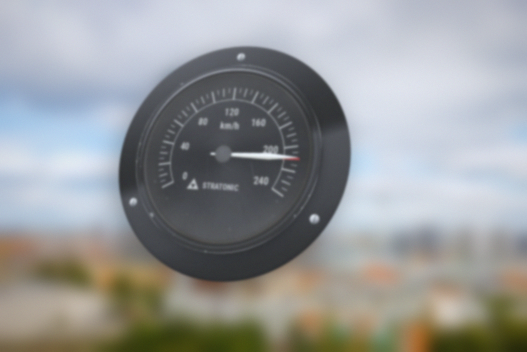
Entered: 210 km/h
